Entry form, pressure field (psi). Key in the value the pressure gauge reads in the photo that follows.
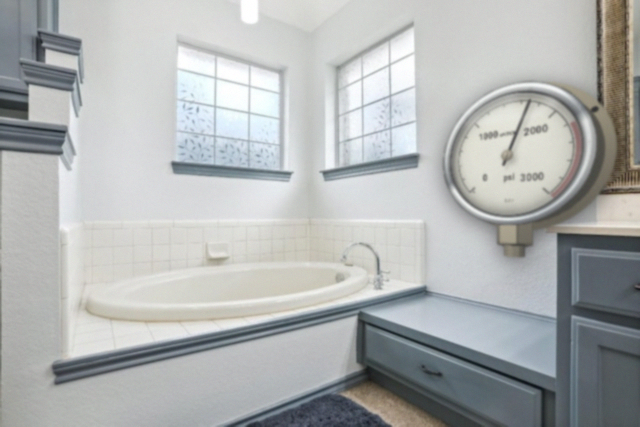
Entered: 1700 psi
